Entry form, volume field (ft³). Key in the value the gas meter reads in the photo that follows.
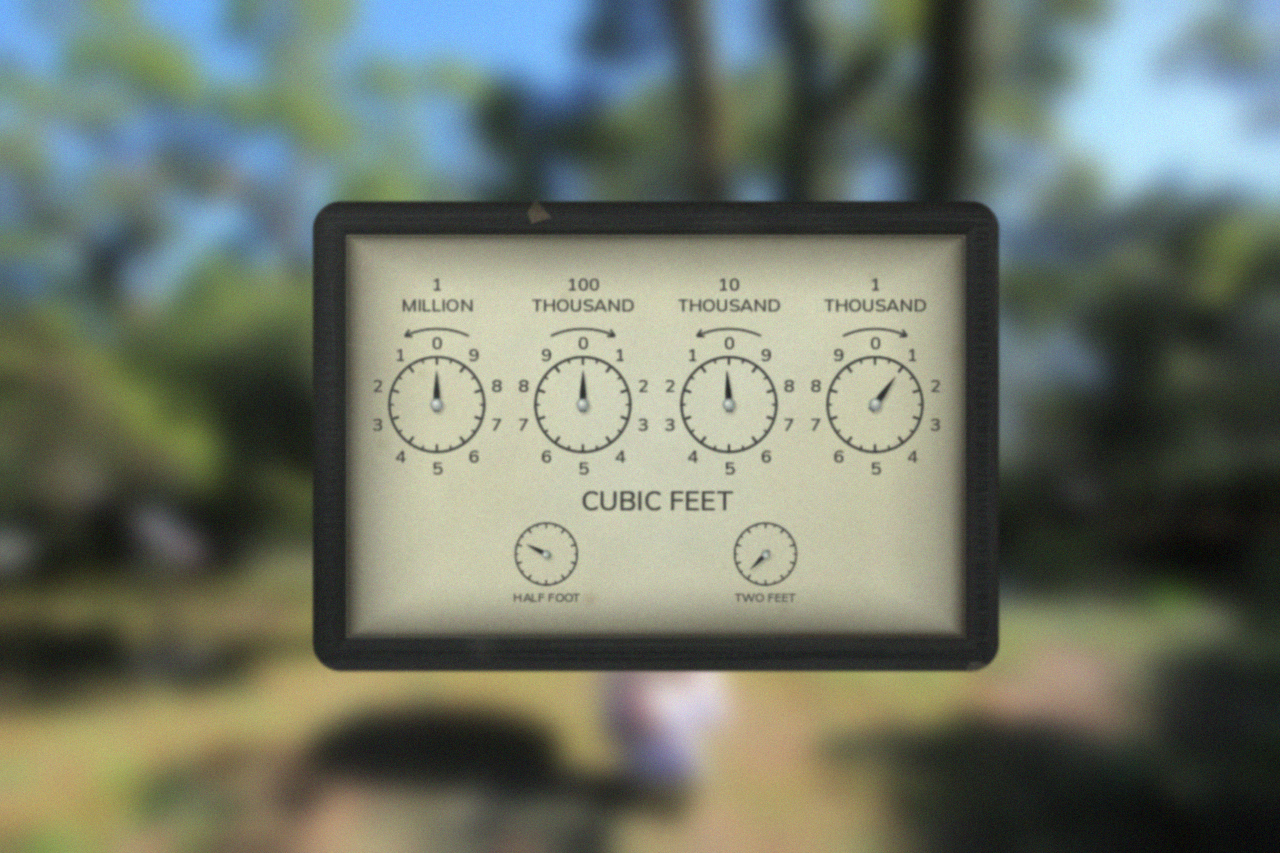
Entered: 100 ft³
